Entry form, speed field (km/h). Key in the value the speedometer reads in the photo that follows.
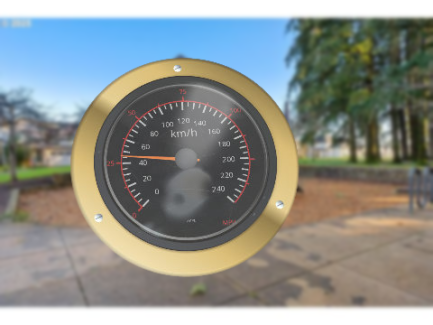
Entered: 45 km/h
